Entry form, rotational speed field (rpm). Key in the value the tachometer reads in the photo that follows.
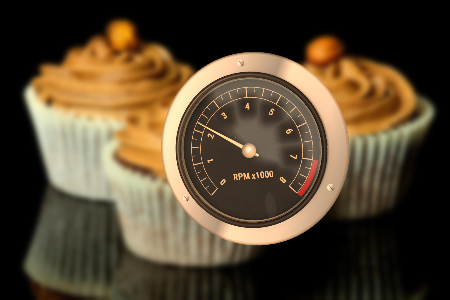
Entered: 2250 rpm
